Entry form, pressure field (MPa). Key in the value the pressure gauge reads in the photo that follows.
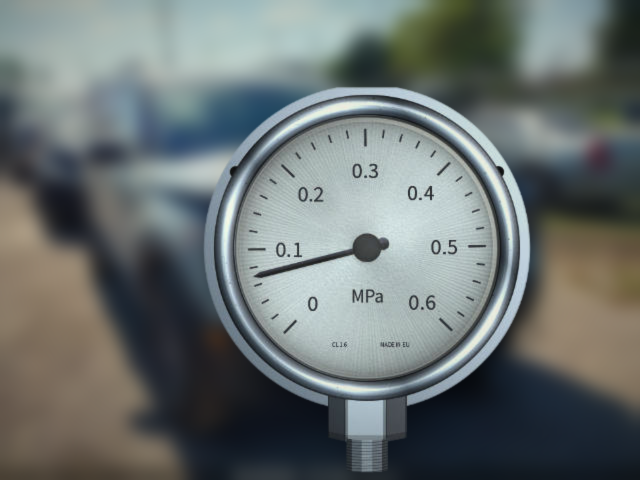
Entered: 0.07 MPa
